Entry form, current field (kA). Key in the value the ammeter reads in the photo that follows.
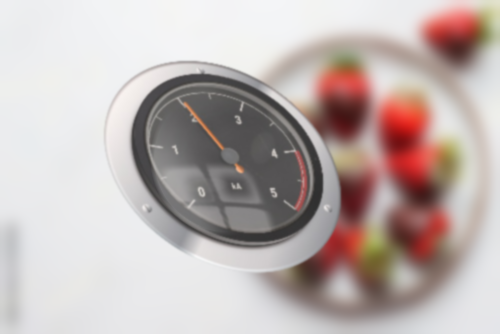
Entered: 2 kA
